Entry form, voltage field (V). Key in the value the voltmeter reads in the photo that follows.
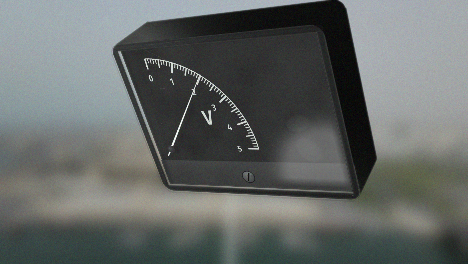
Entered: 2 V
